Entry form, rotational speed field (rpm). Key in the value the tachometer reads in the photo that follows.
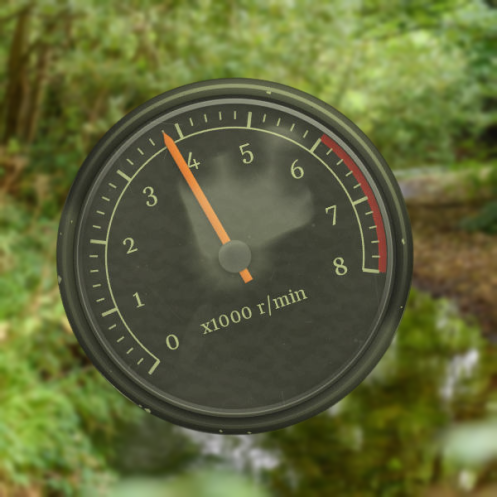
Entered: 3800 rpm
